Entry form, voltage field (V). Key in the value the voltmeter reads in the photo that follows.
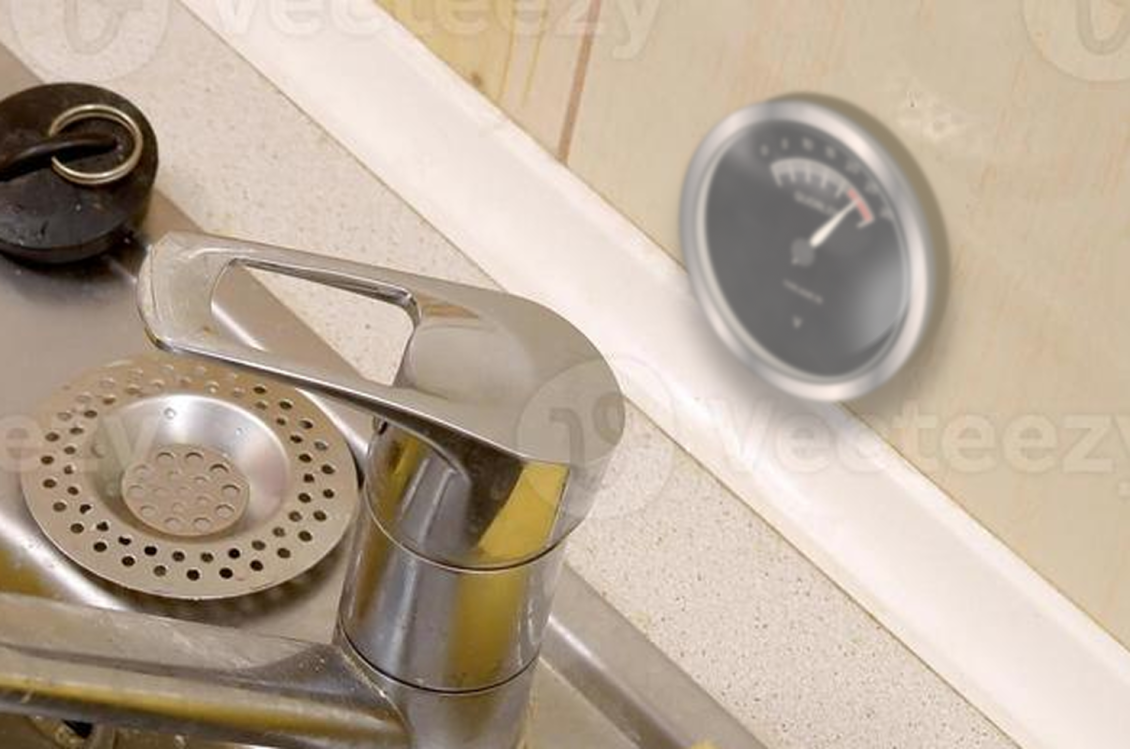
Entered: 25 V
